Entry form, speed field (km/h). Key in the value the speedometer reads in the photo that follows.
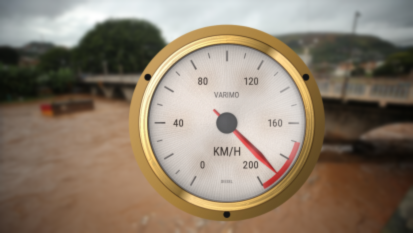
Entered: 190 km/h
